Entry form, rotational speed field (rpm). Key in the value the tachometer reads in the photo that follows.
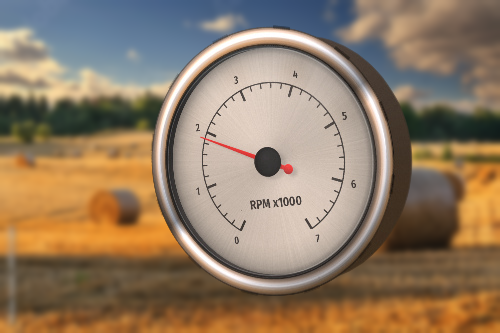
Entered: 1900 rpm
